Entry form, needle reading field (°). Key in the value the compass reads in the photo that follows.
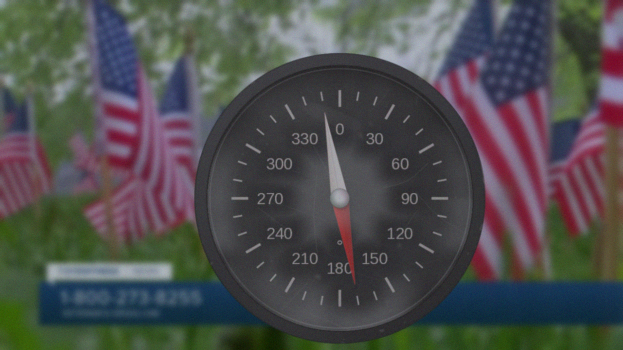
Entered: 170 °
